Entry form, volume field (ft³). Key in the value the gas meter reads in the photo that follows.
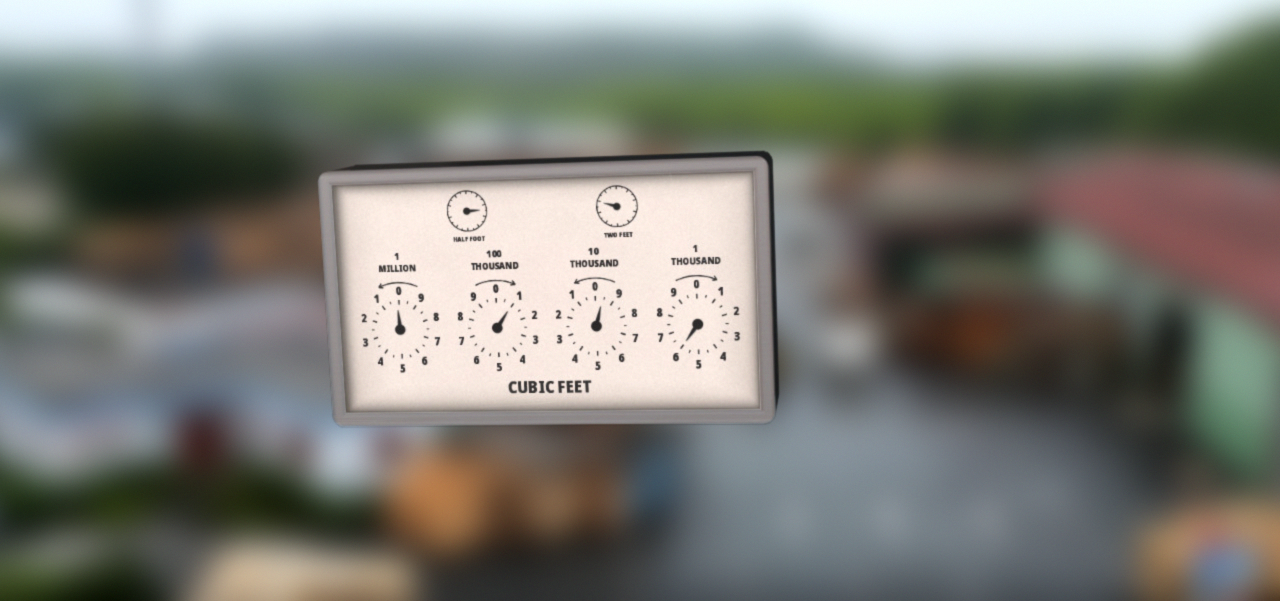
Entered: 9600 ft³
